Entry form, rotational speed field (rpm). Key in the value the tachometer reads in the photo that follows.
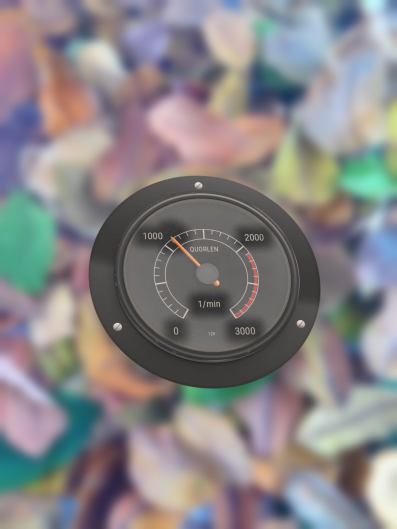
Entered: 1100 rpm
